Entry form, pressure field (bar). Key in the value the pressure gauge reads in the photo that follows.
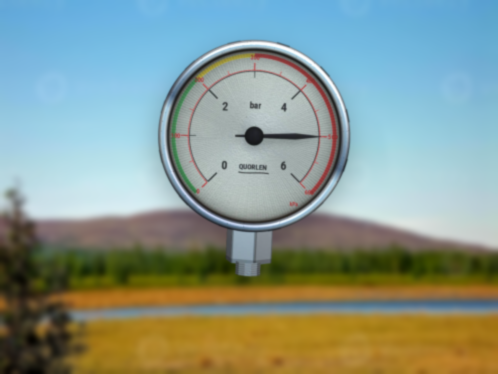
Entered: 5 bar
